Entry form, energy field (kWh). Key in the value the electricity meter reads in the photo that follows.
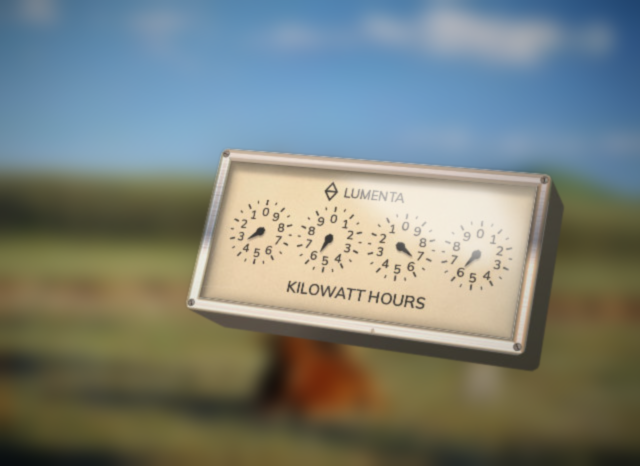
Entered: 3566 kWh
